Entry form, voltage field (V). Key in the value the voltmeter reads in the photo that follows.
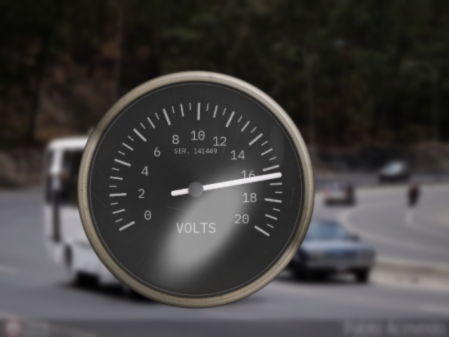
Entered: 16.5 V
